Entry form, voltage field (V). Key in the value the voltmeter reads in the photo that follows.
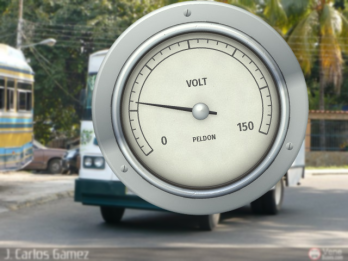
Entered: 30 V
